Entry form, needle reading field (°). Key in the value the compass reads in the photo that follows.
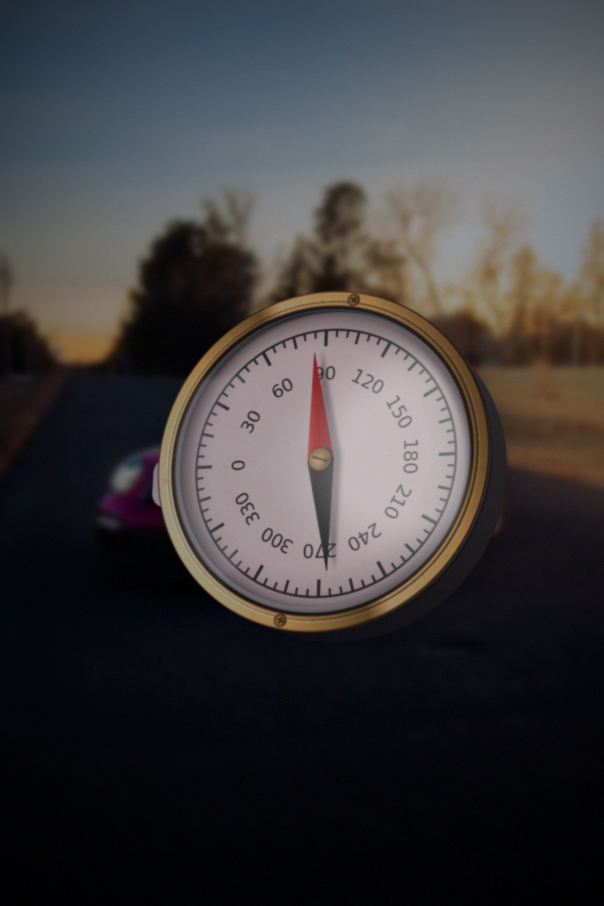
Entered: 85 °
